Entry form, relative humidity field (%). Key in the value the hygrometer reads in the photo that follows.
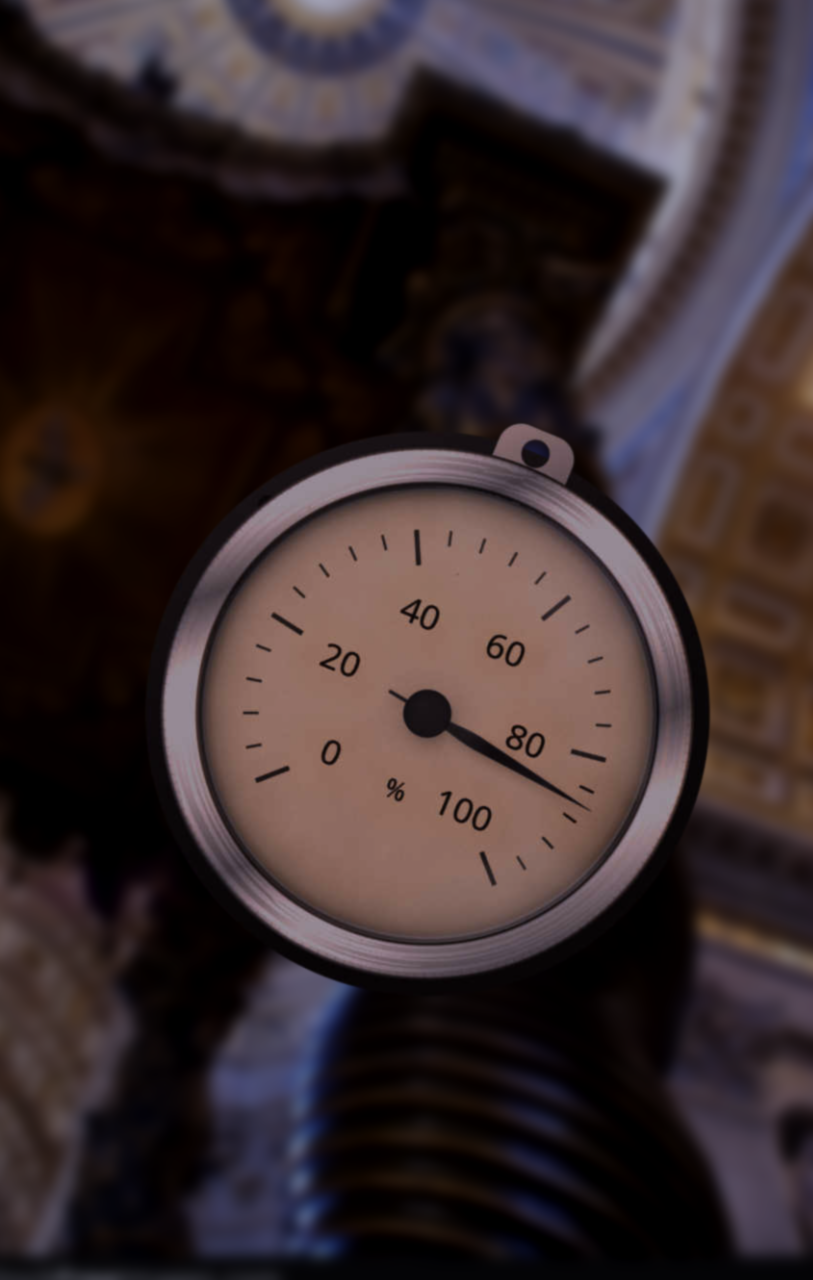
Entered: 86 %
